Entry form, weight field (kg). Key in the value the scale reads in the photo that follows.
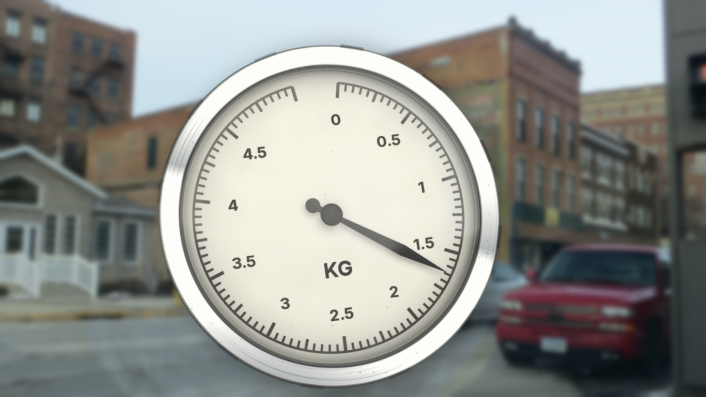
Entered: 1.65 kg
